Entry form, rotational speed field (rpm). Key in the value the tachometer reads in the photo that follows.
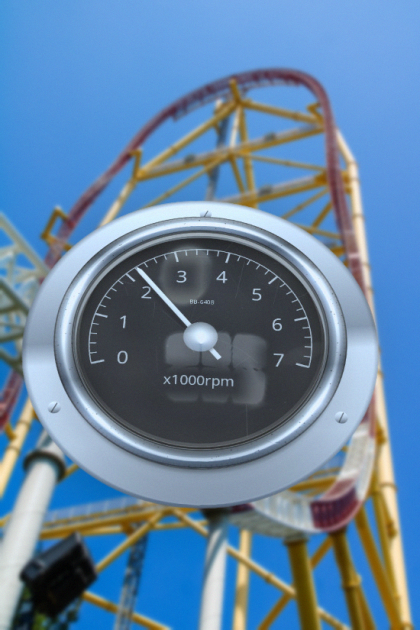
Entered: 2200 rpm
